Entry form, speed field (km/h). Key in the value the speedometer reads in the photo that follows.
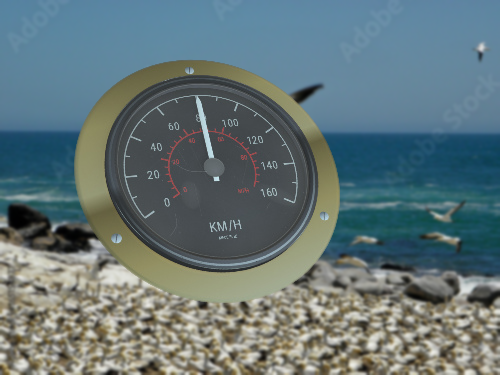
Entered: 80 km/h
